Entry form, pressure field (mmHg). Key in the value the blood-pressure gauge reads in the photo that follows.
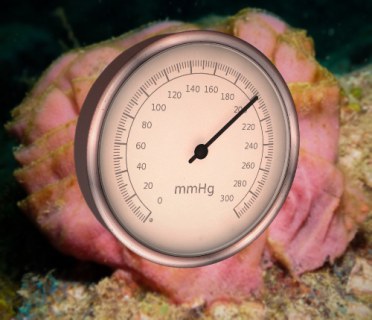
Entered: 200 mmHg
